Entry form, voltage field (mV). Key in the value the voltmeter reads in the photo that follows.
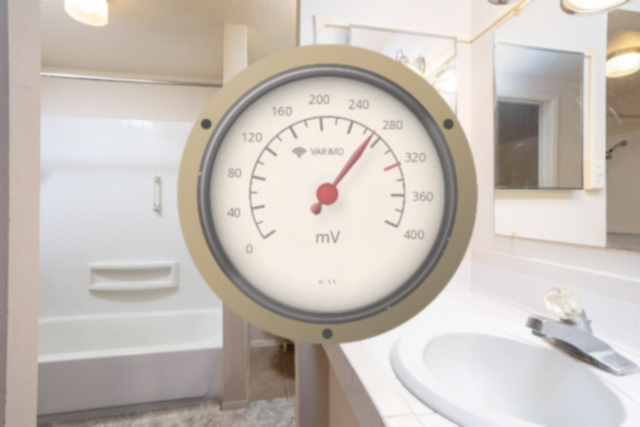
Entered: 270 mV
